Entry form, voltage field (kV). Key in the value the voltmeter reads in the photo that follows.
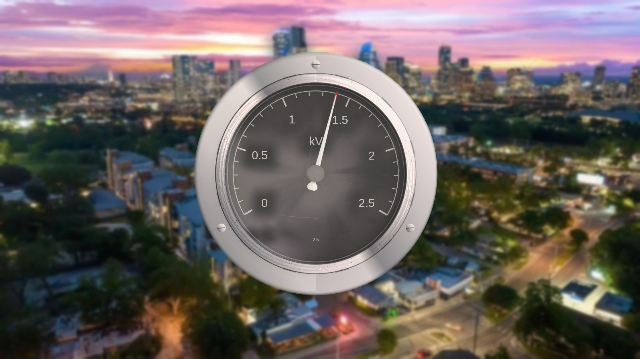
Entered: 1.4 kV
